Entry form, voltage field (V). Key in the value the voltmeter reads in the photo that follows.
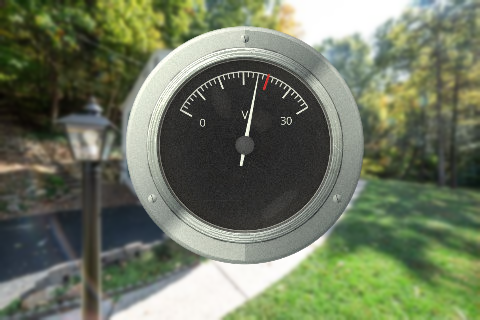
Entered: 18 V
